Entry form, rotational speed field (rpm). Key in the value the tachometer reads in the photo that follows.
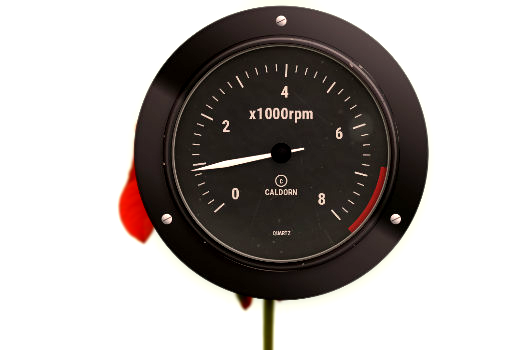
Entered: 900 rpm
